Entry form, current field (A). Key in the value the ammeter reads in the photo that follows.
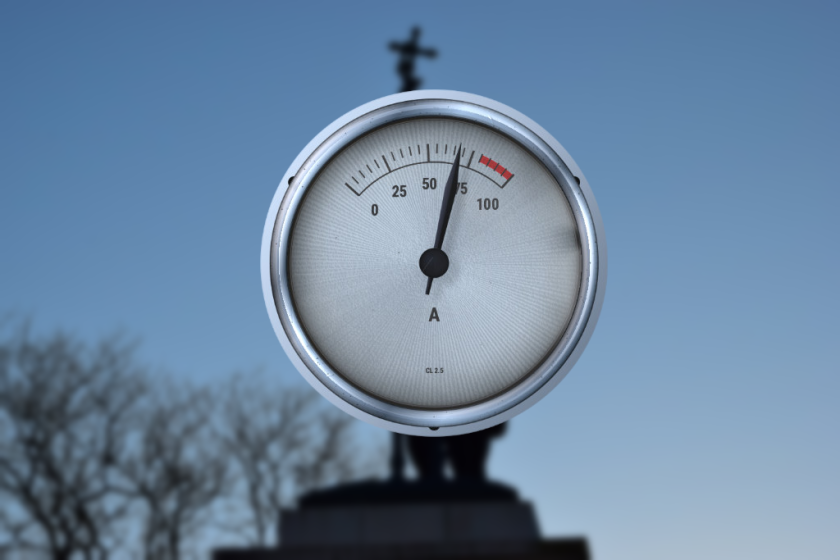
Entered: 67.5 A
